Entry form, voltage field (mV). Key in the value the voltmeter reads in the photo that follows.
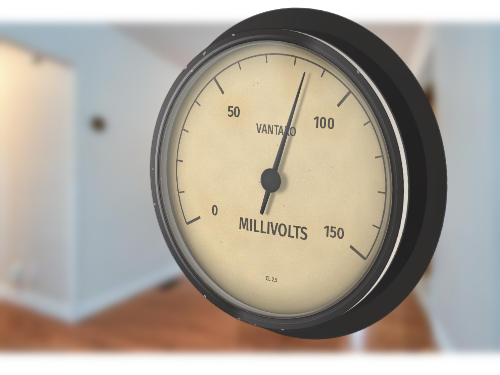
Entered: 85 mV
